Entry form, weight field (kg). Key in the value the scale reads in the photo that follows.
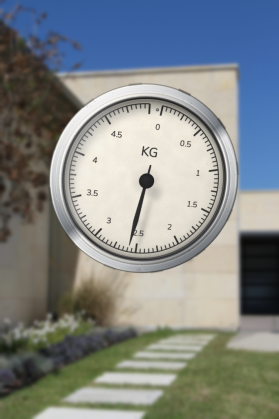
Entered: 2.6 kg
